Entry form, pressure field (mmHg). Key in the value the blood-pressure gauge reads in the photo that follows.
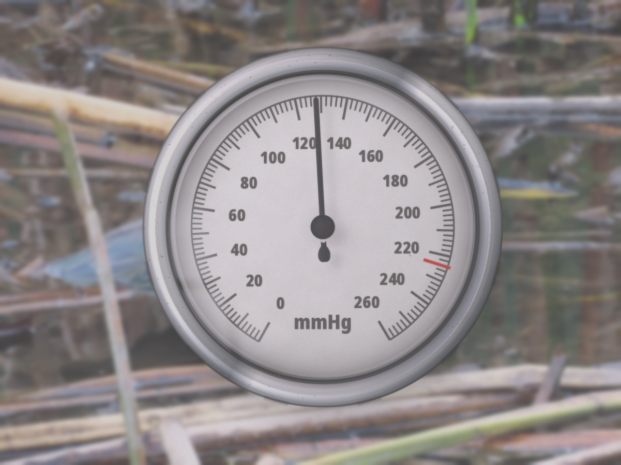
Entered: 128 mmHg
